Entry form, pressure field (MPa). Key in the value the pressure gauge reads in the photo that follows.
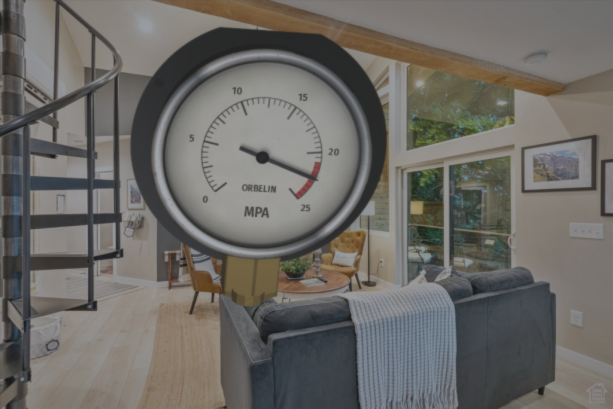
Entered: 22.5 MPa
